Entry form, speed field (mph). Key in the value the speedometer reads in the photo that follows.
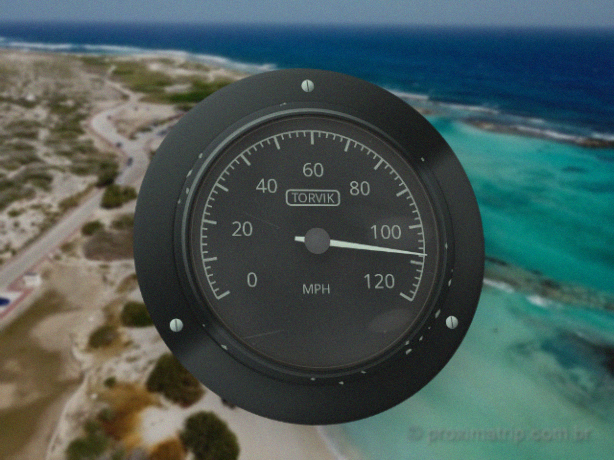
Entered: 108 mph
